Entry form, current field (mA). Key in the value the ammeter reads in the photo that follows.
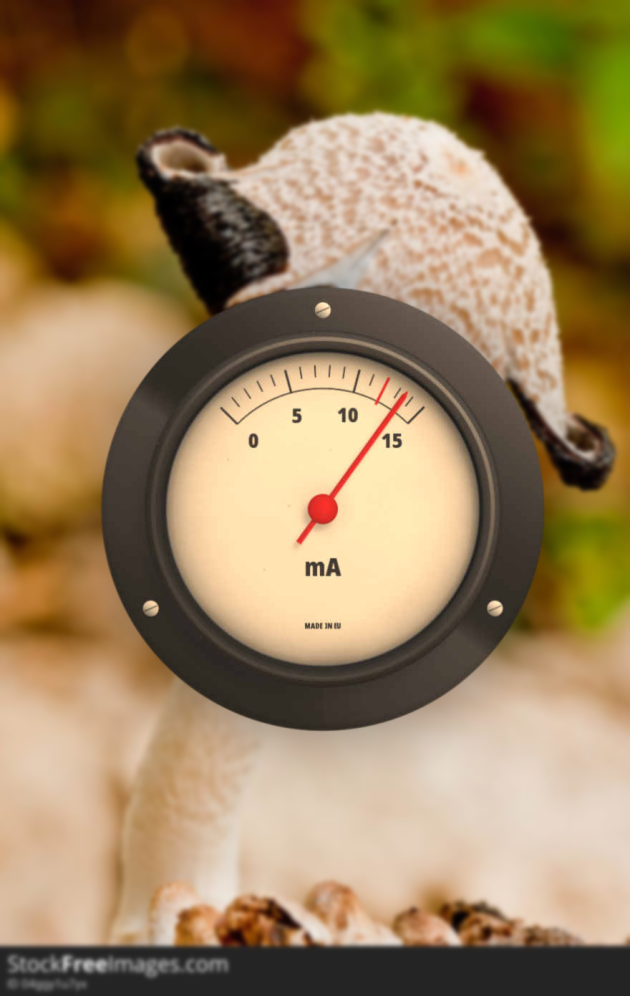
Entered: 13.5 mA
